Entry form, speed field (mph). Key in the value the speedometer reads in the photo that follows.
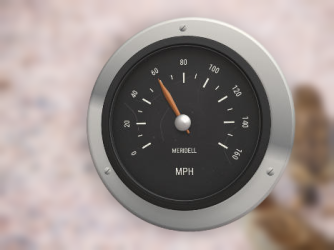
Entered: 60 mph
